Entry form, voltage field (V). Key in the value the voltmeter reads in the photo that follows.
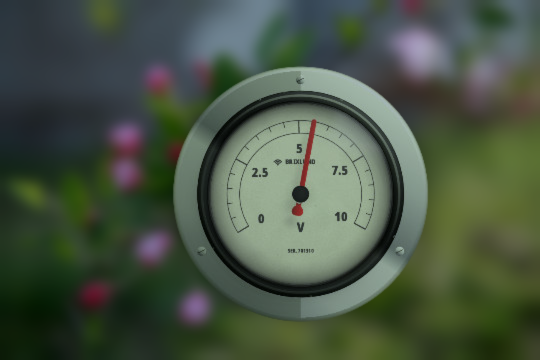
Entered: 5.5 V
